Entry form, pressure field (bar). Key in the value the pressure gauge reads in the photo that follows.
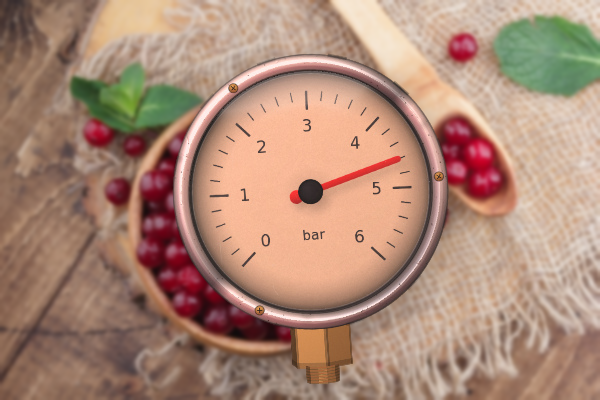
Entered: 4.6 bar
